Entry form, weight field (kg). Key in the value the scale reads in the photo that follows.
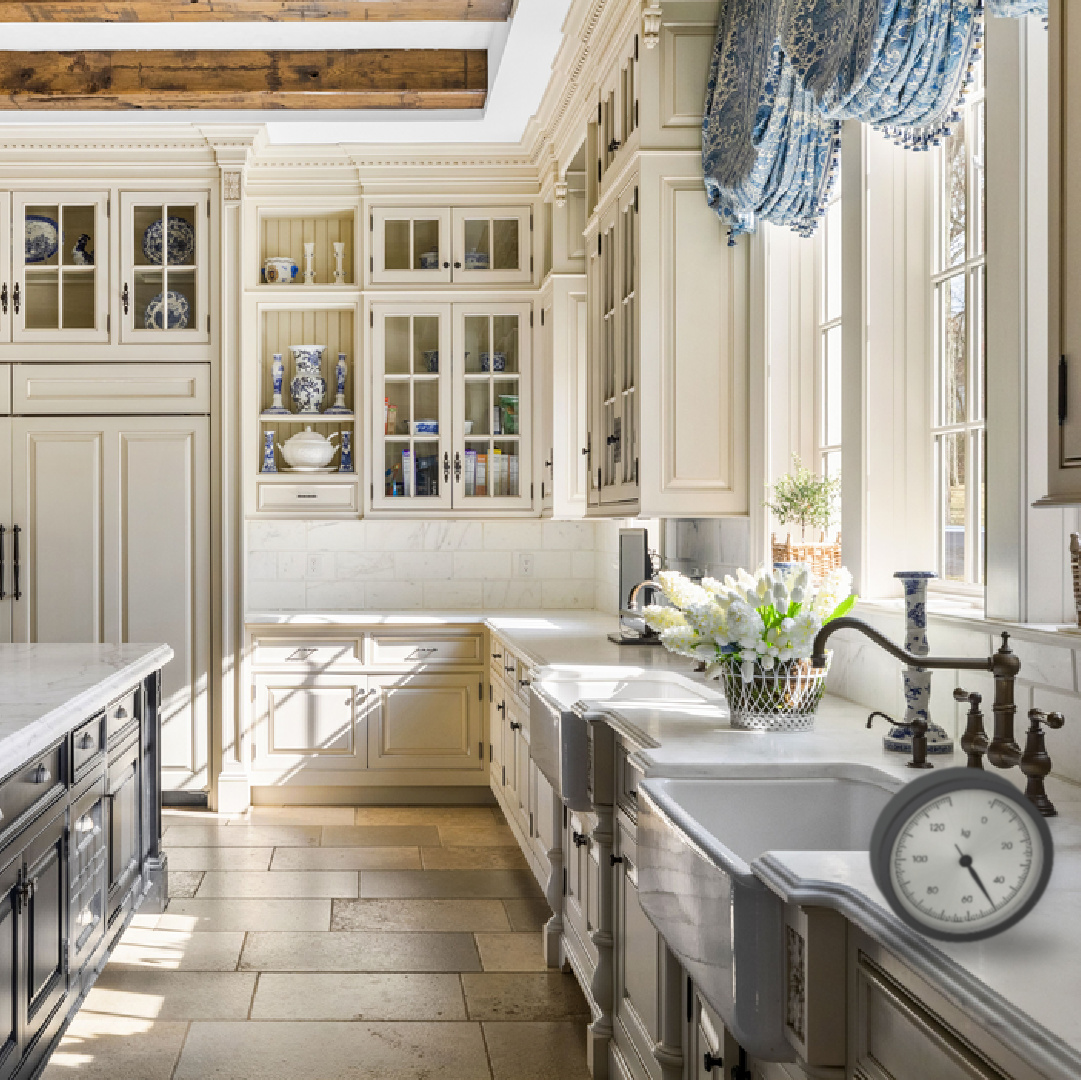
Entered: 50 kg
